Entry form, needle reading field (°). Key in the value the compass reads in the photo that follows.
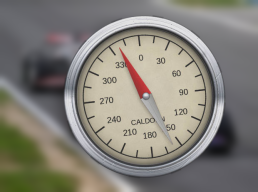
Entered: 337.5 °
